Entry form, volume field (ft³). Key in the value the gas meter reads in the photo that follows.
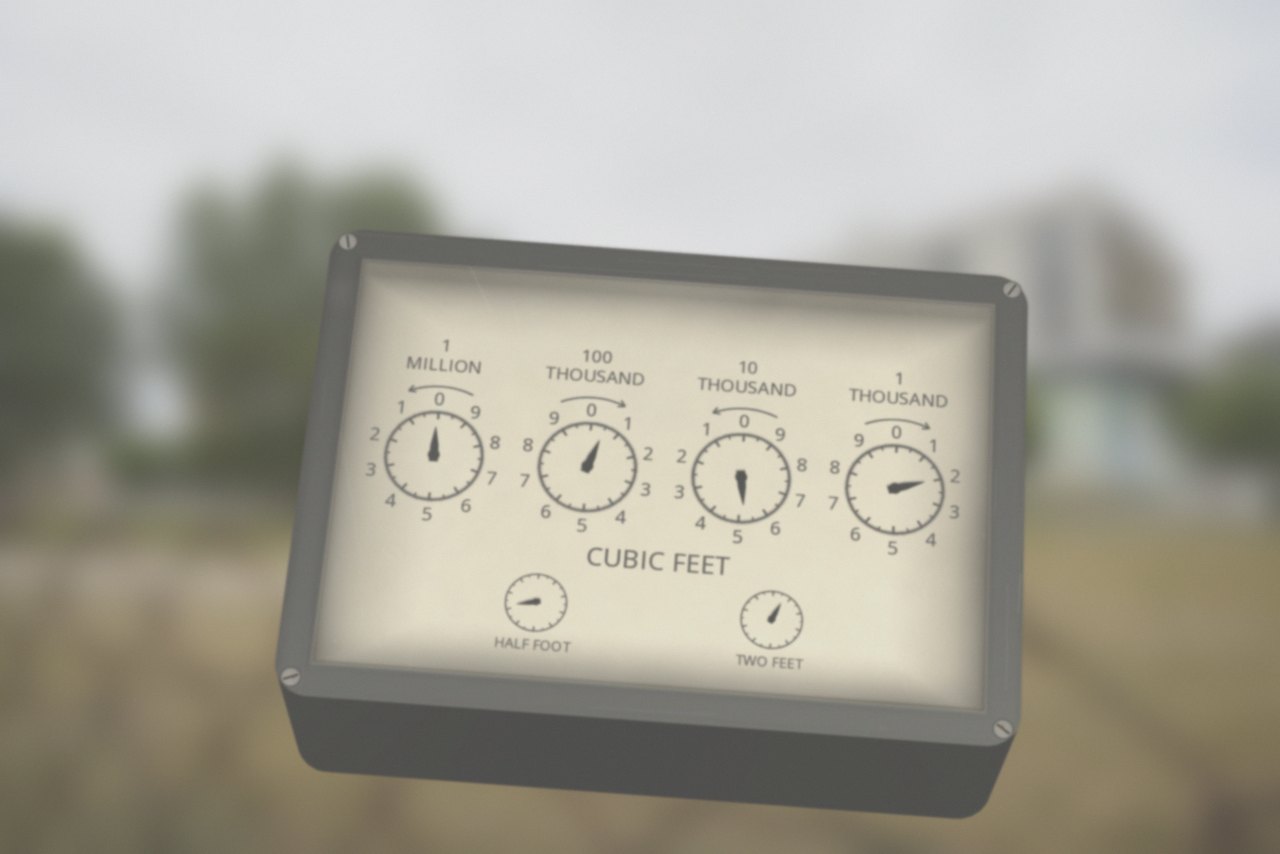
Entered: 5200 ft³
